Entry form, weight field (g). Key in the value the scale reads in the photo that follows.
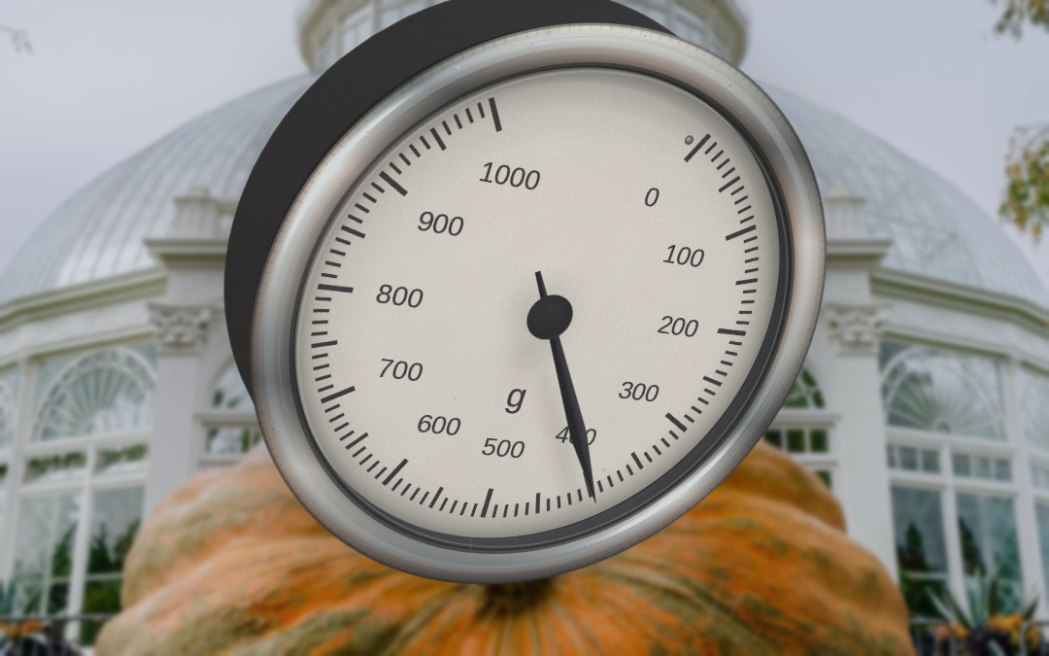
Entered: 400 g
